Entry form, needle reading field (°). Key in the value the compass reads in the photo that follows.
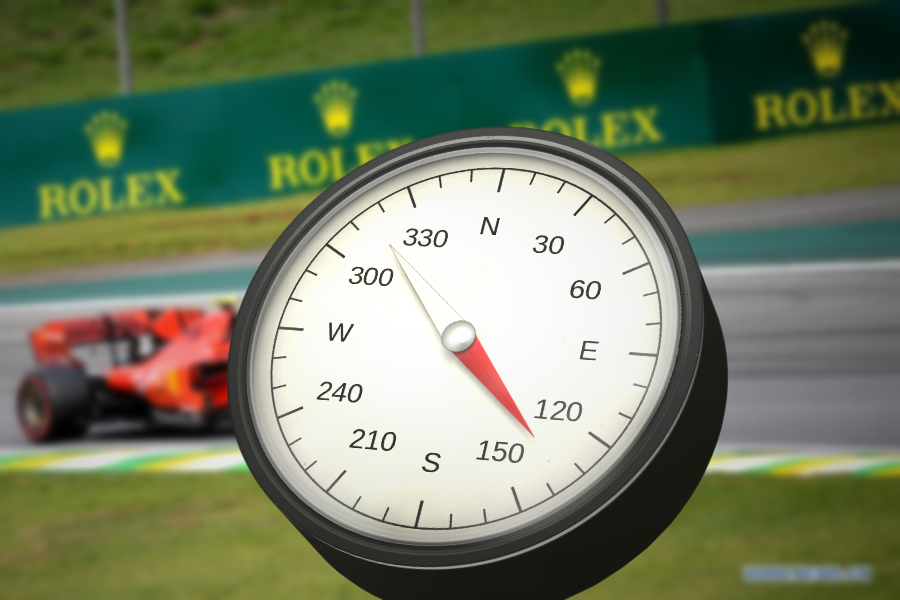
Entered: 135 °
